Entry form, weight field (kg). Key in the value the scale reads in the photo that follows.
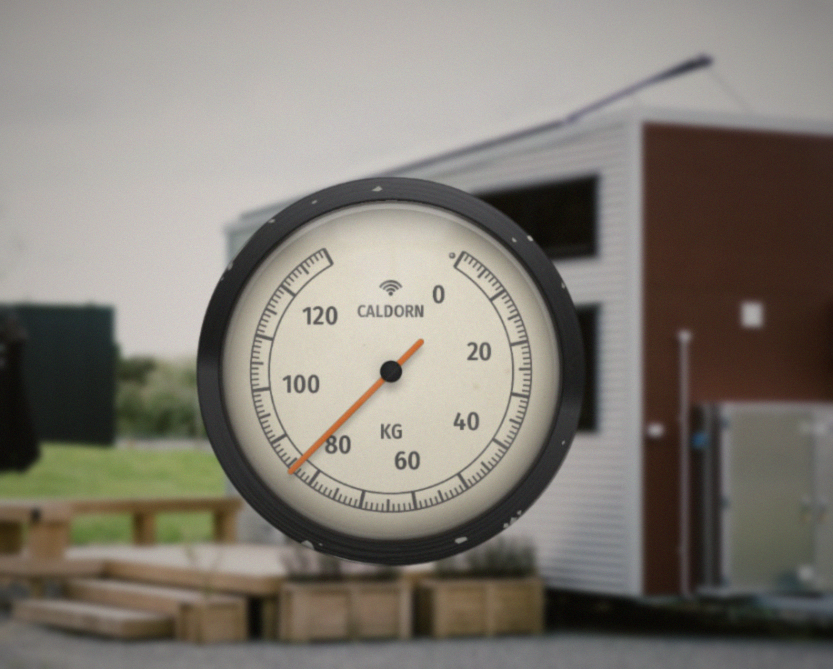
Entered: 84 kg
